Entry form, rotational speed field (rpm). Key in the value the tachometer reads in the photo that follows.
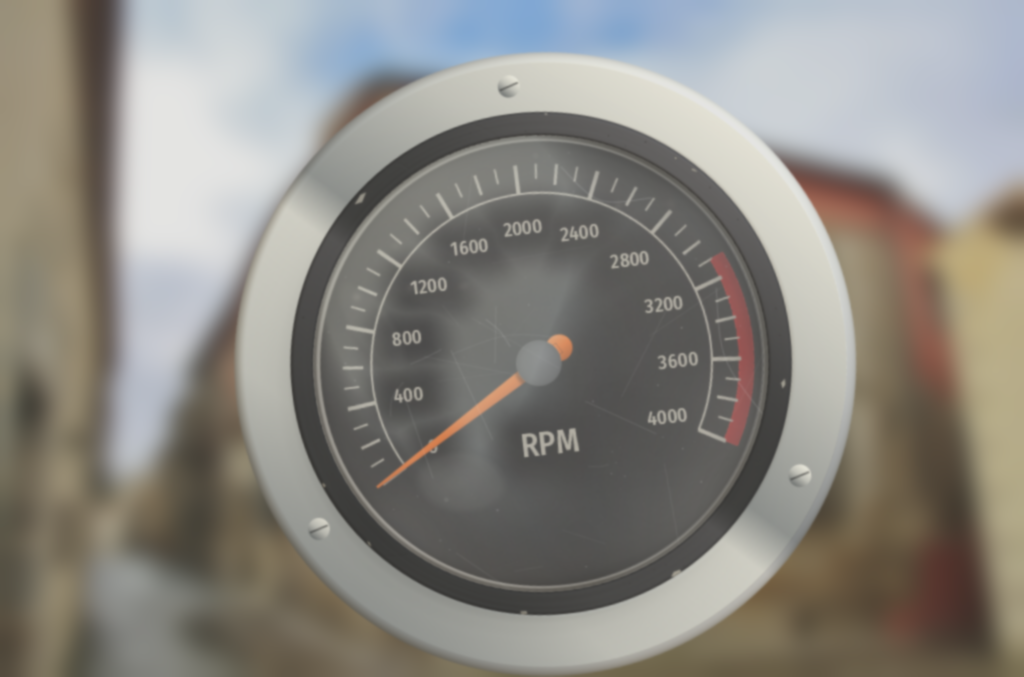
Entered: 0 rpm
